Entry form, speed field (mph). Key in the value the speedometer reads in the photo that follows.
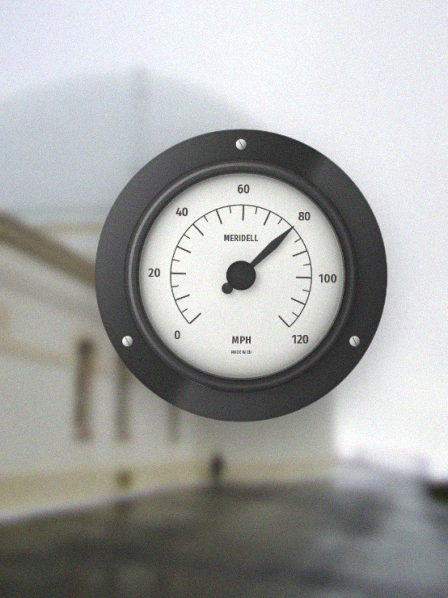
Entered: 80 mph
